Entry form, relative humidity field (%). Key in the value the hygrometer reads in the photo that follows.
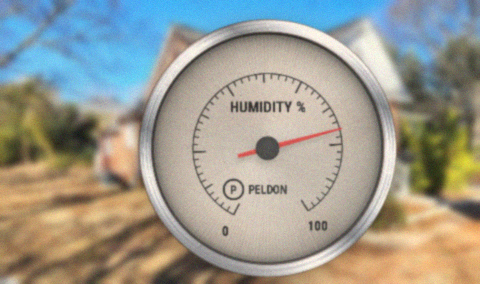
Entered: 76 %
